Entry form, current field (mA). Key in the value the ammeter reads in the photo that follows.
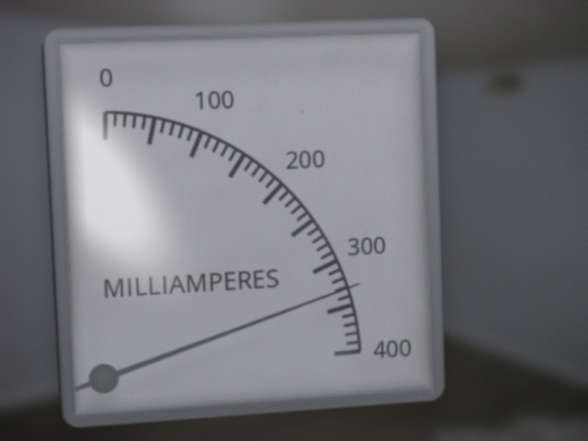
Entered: 330 mA
